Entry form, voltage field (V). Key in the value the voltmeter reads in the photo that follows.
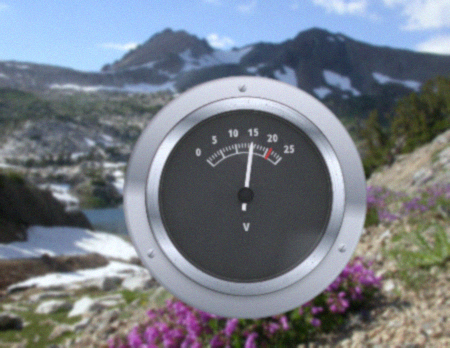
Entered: 15 V
